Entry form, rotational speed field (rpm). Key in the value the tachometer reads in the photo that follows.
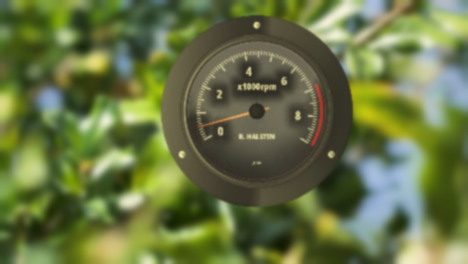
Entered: 500 rpm
